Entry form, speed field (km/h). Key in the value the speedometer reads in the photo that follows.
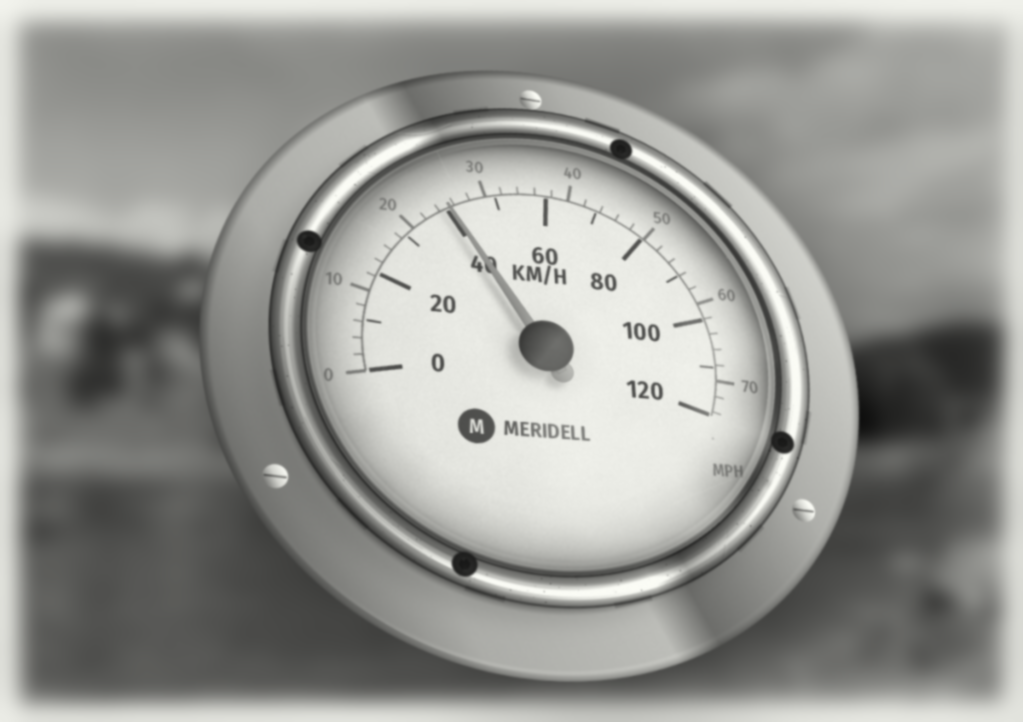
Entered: 40 km/h
